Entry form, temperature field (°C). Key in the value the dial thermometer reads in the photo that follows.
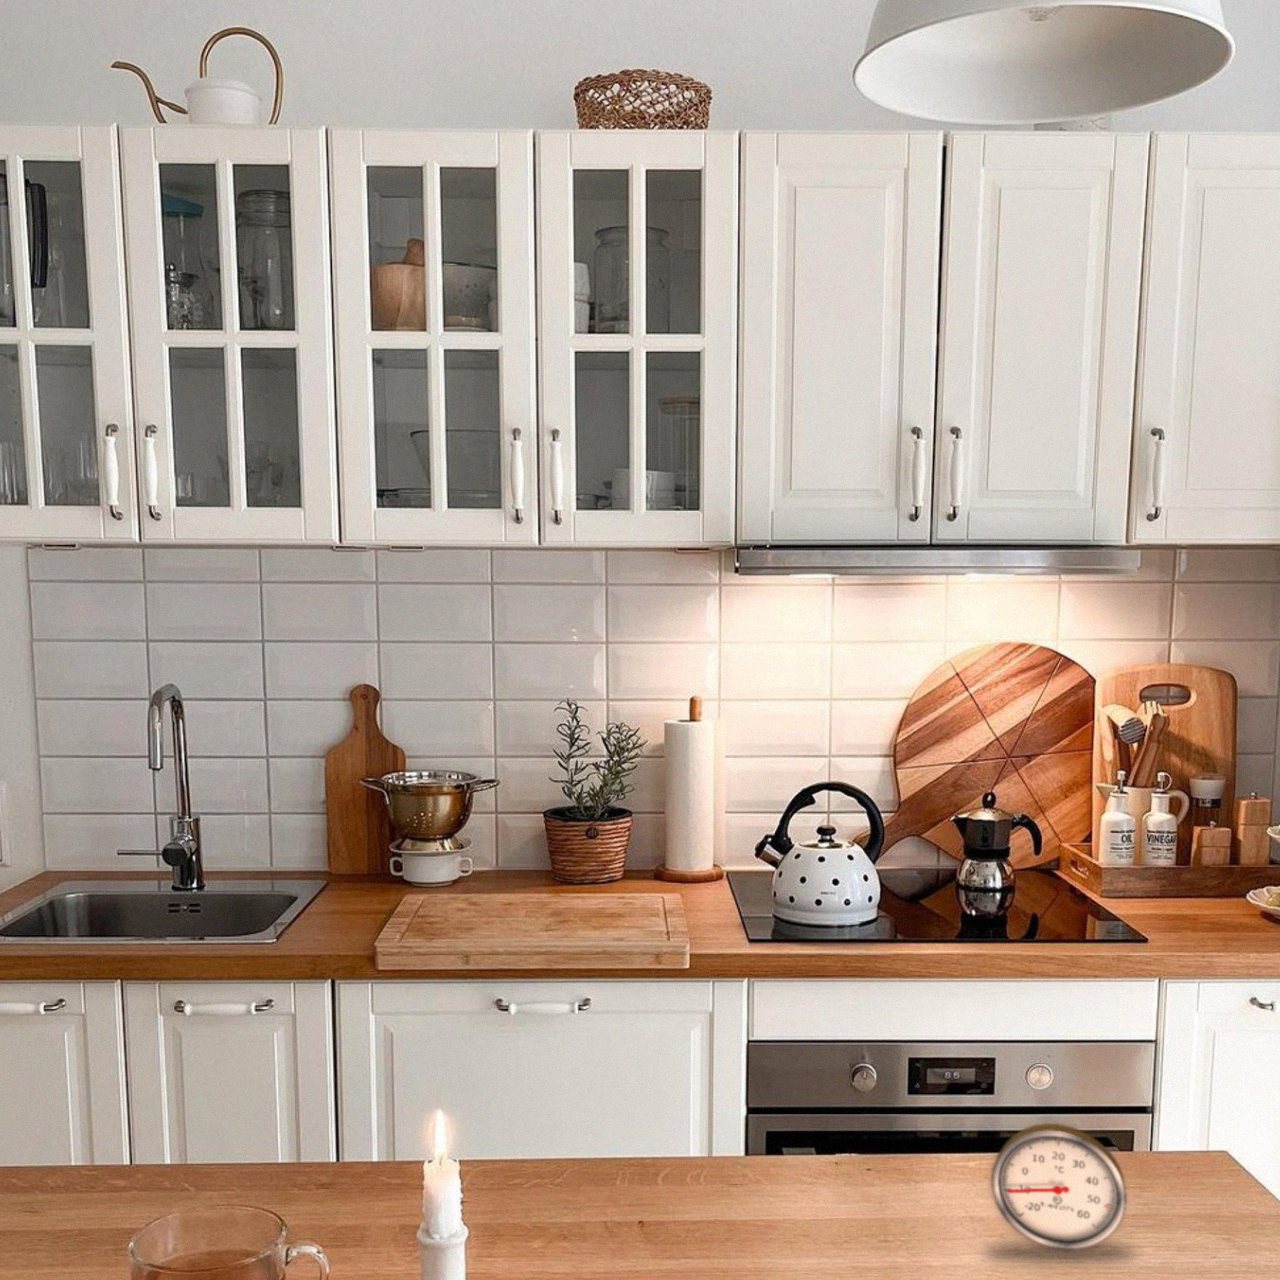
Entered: -10 °C
